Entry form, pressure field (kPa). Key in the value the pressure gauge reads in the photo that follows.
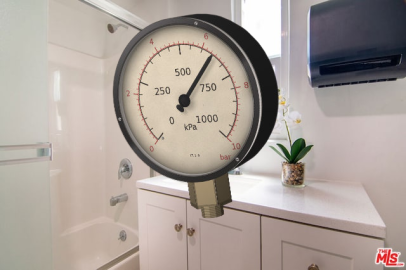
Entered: 650 kPa
